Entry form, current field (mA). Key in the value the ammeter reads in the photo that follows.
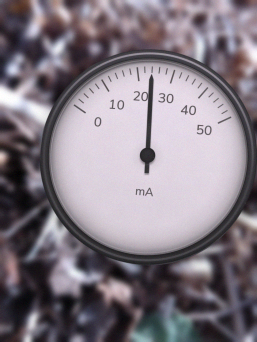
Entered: 24 mA
